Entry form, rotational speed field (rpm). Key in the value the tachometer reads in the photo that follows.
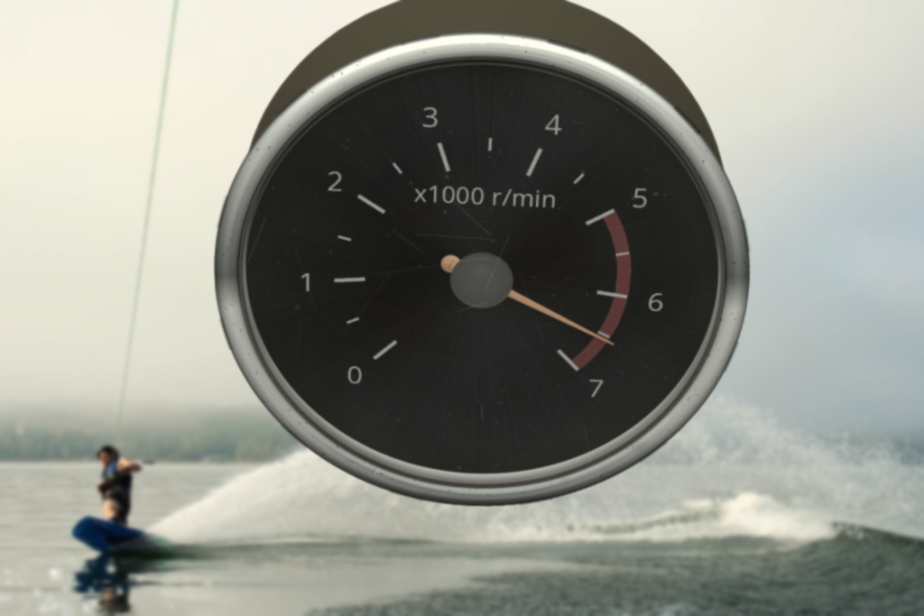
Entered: 6500 rpm
